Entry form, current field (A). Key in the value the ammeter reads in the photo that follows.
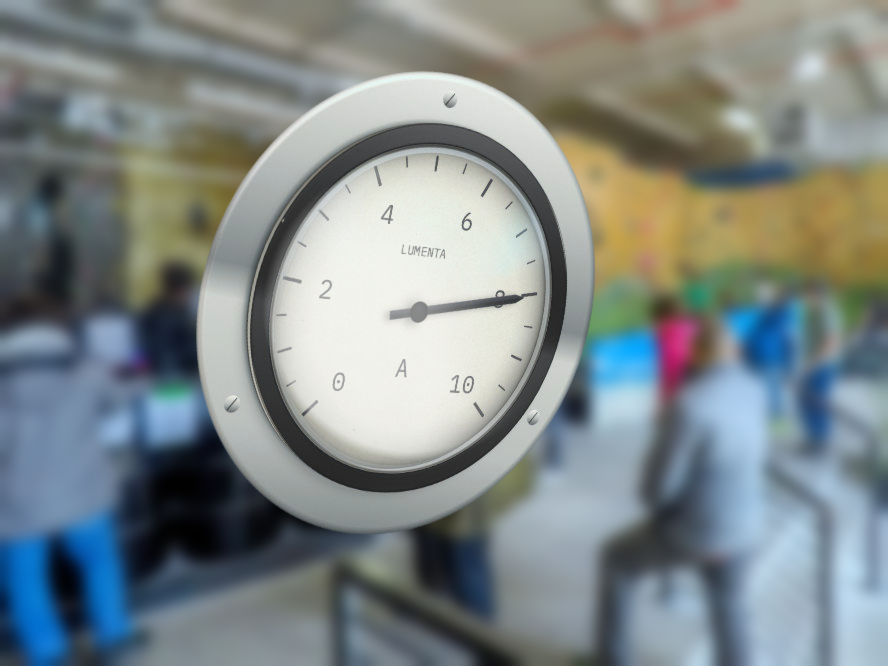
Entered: 8 A
